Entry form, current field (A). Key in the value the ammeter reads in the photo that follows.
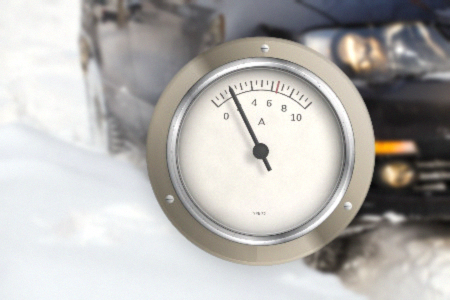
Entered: 2 A
